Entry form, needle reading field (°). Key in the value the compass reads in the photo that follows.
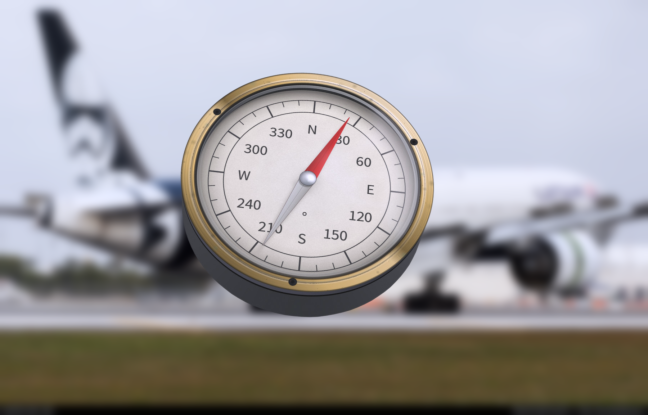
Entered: 25 °
